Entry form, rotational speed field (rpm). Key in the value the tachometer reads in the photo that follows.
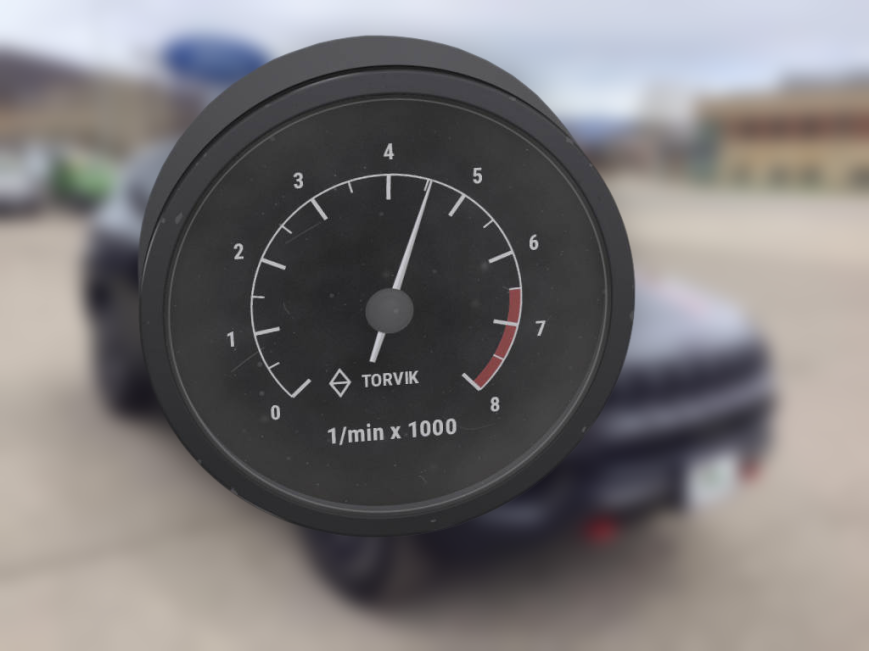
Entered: 4500 rpm
